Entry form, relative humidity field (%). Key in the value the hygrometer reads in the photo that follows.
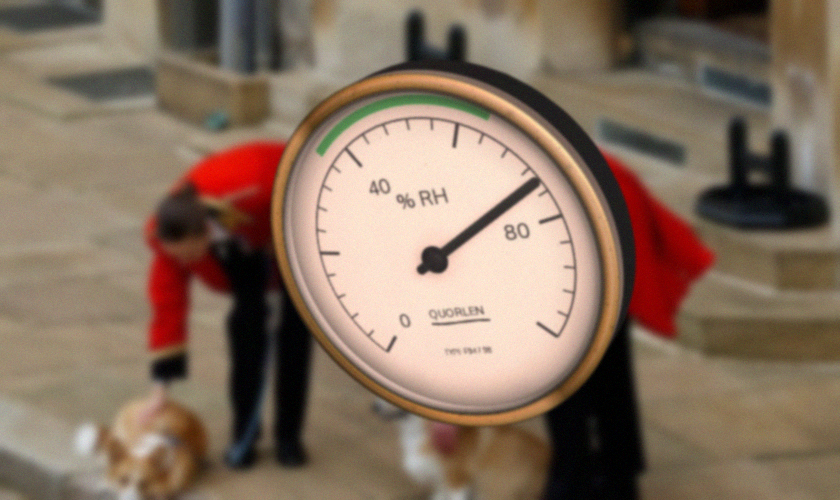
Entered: 74 %
